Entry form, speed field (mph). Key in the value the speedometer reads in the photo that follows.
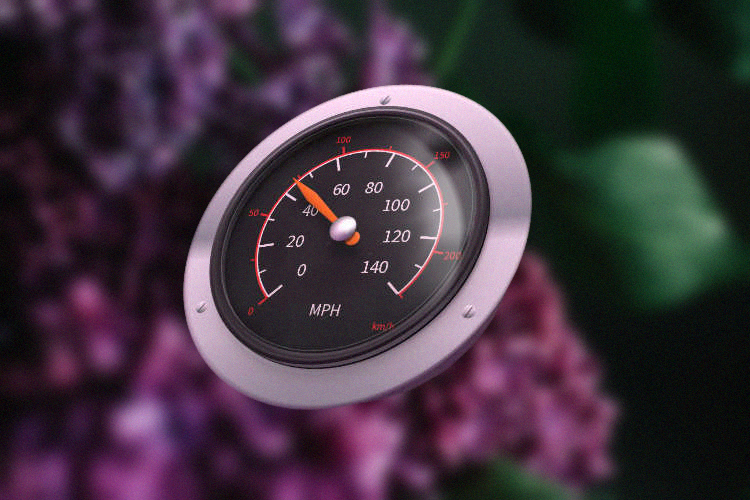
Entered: 45 mph
